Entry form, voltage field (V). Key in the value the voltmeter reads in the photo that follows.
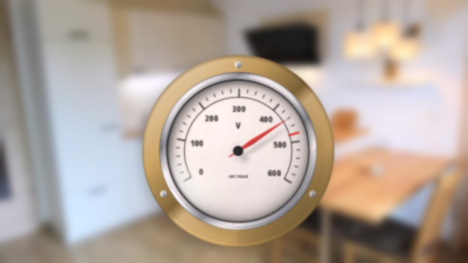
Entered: 440 V
